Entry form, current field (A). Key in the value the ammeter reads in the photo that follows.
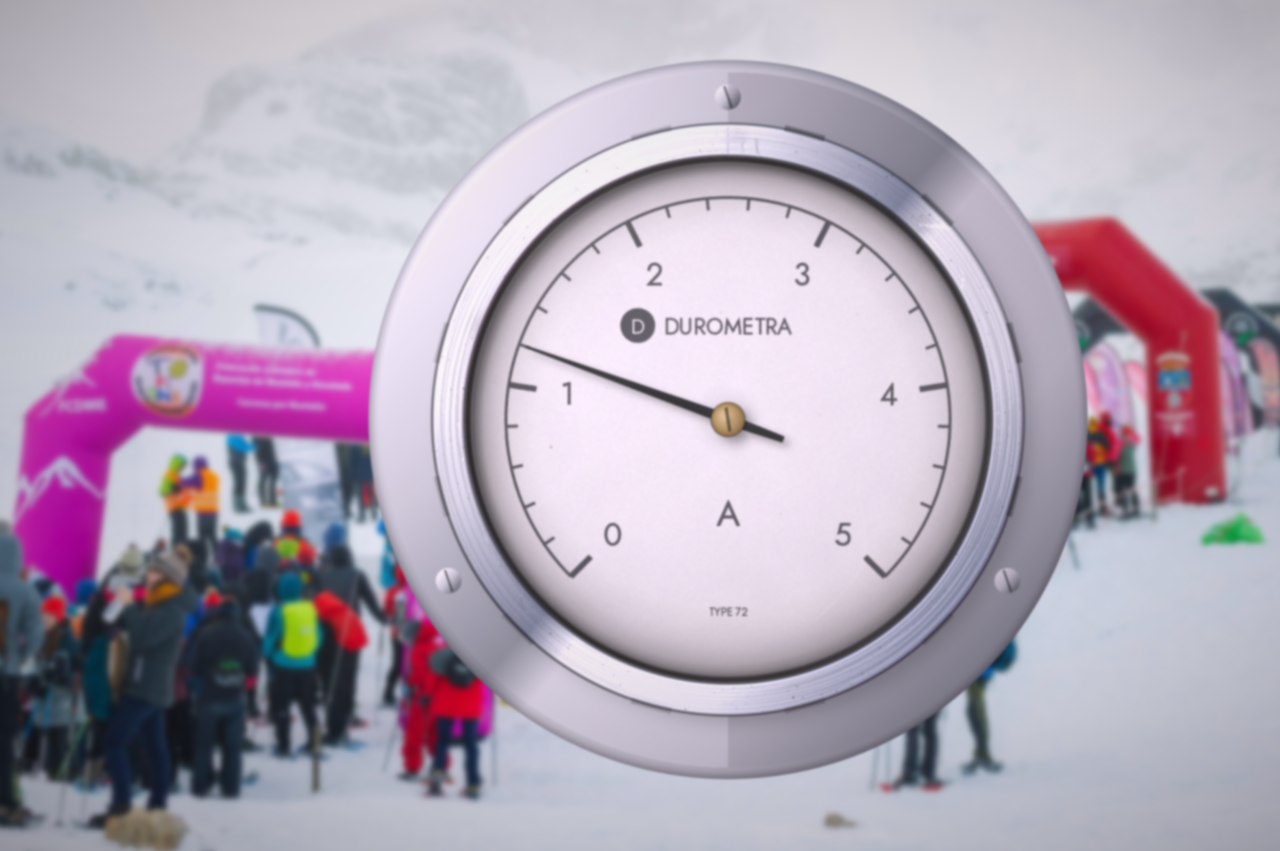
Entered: 1.2 A
